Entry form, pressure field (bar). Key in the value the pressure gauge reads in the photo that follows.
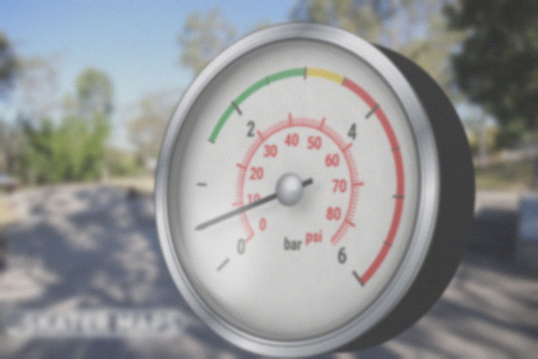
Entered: 0.5 bar
